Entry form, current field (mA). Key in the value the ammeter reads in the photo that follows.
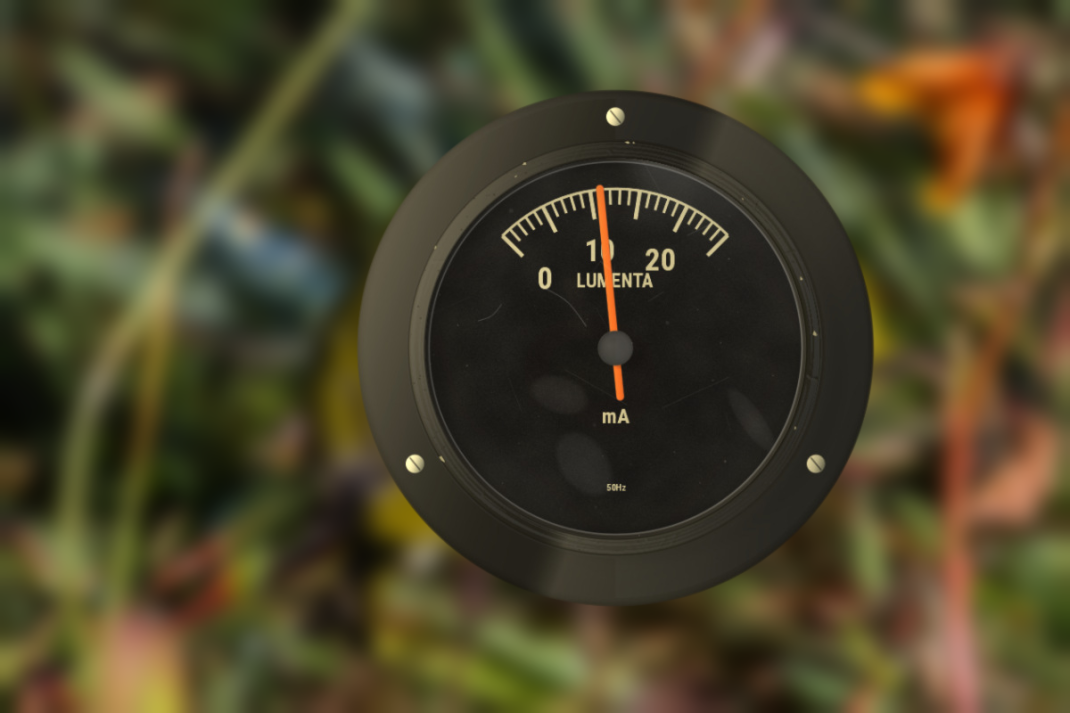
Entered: 11 mA
